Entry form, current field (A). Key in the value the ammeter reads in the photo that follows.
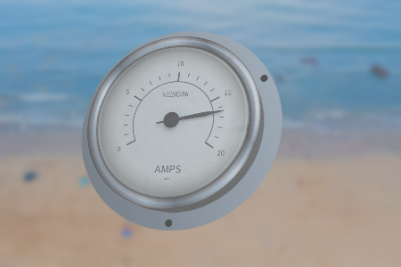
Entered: 16.5 A
